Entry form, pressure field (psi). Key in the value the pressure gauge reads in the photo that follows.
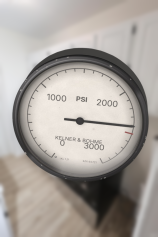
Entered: 2400 psi
